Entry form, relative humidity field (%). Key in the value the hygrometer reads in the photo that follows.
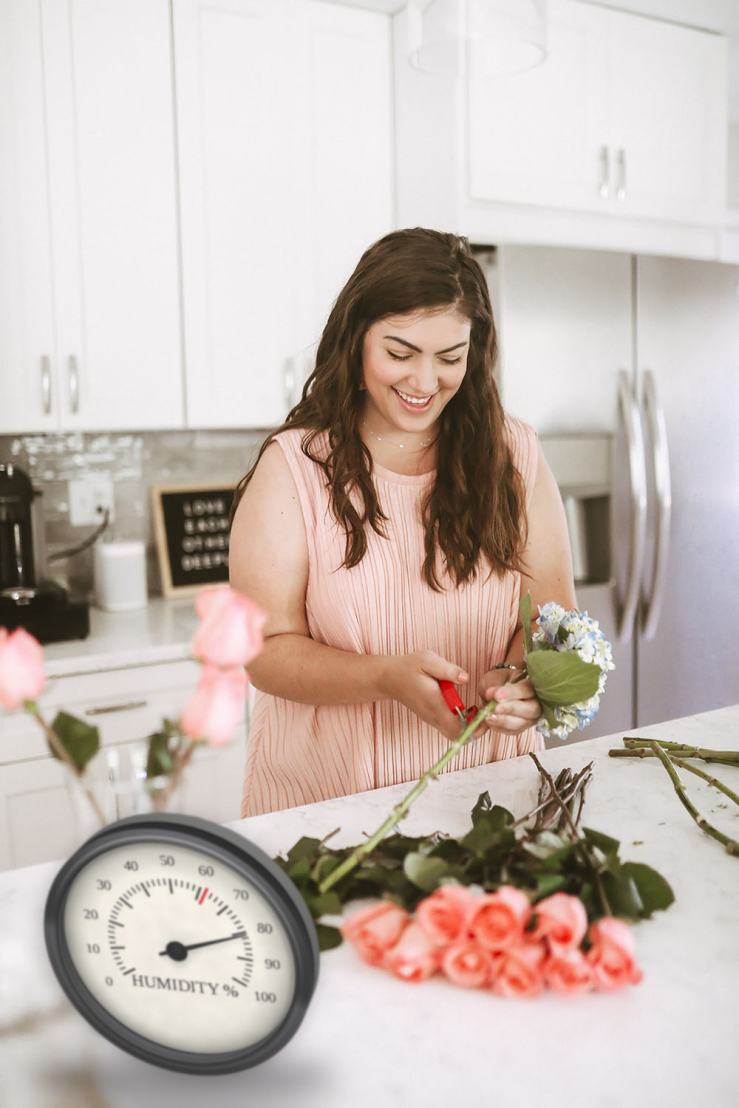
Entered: 80 %
